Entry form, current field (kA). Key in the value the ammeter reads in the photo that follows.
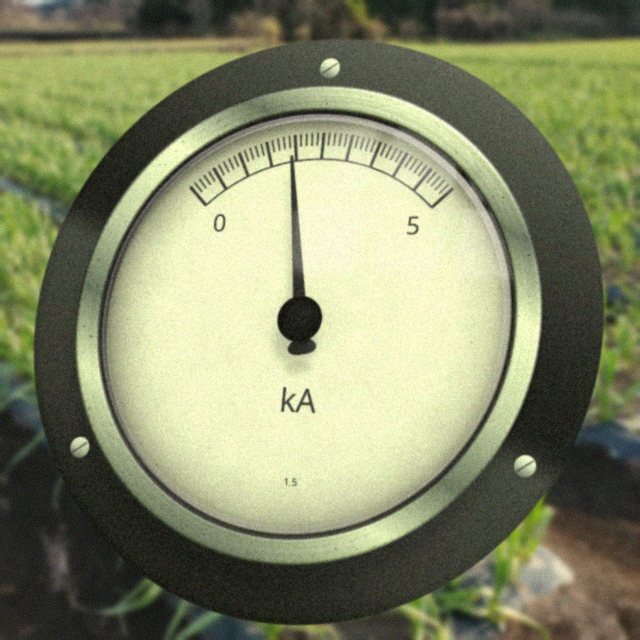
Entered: 2 kA
